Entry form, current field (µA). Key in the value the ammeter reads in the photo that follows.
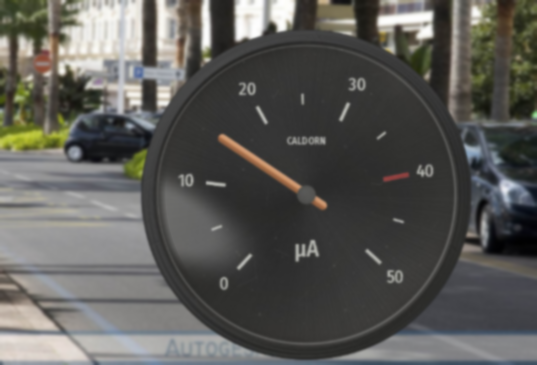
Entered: 15 µA
